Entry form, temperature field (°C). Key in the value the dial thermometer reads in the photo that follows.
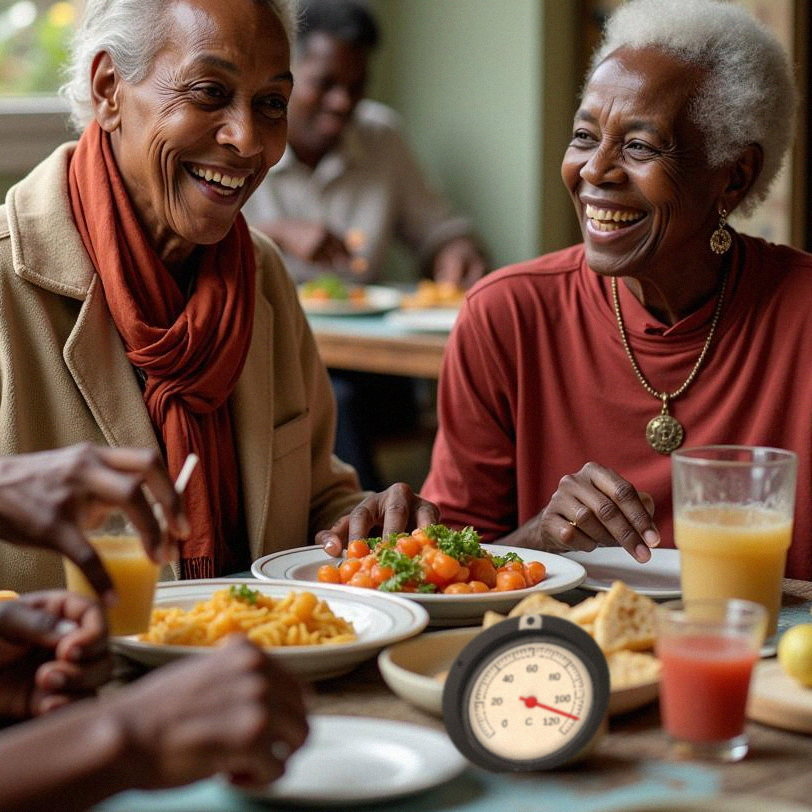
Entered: 110 °C
